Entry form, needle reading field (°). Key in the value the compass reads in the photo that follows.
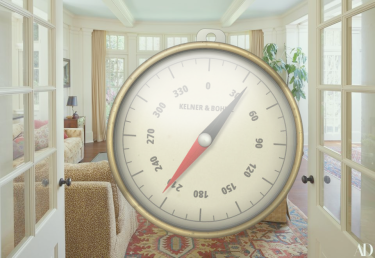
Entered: 215 °
